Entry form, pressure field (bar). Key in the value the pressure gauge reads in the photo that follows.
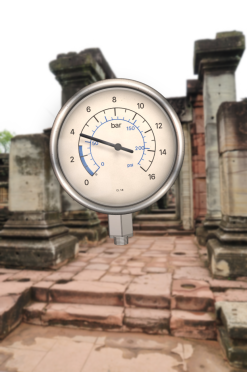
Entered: 4 bar
